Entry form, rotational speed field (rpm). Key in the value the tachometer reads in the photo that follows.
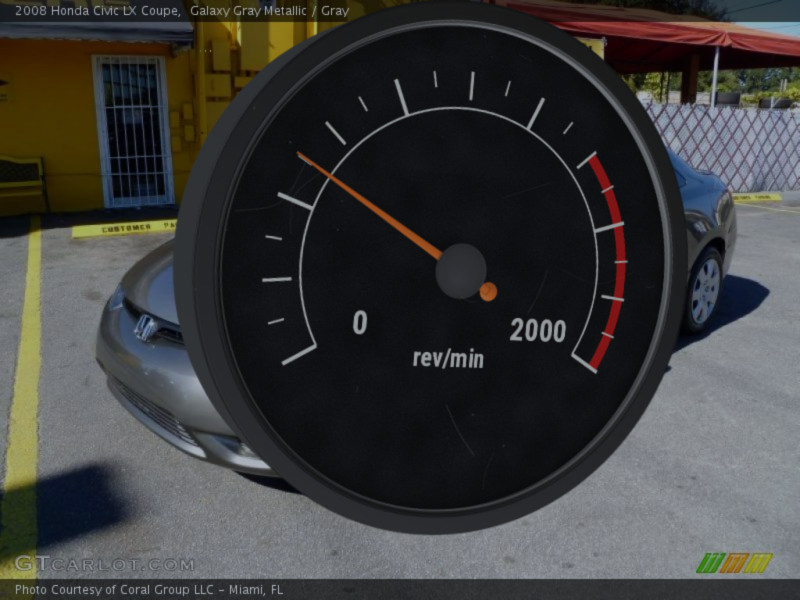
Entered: 500 rpm
